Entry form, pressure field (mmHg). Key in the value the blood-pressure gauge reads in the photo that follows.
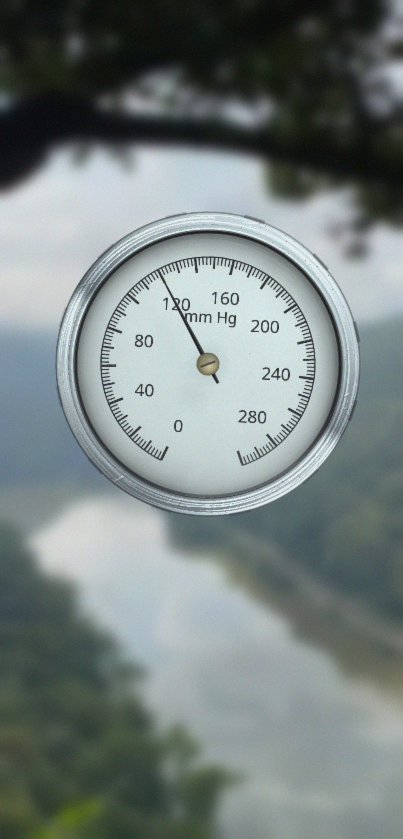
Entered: 120 mmHg
